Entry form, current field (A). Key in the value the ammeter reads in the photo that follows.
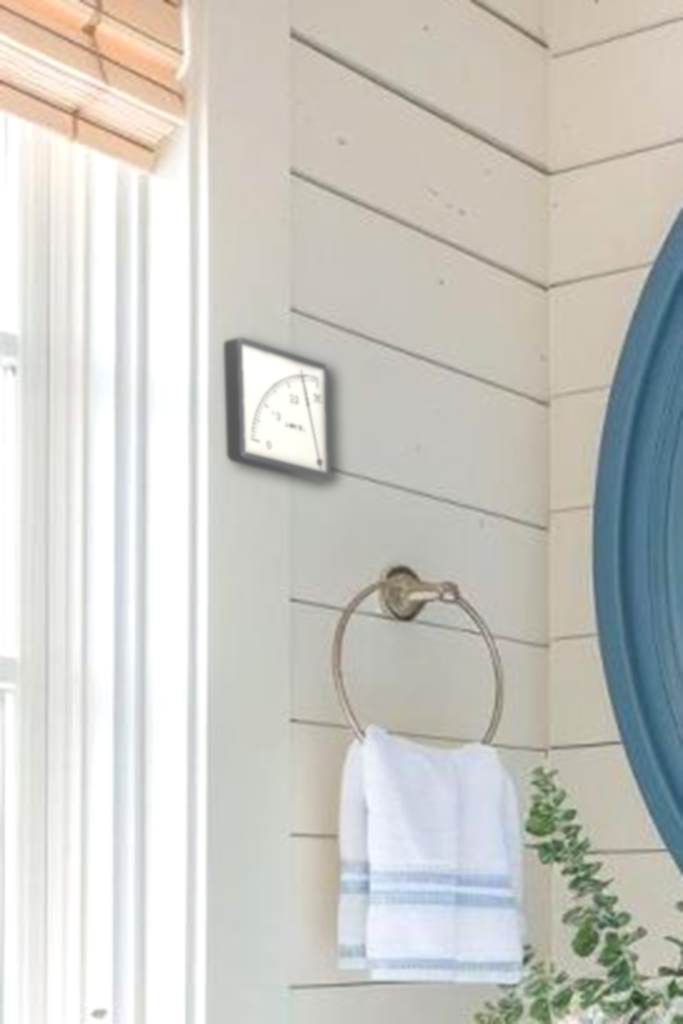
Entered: 25 A
